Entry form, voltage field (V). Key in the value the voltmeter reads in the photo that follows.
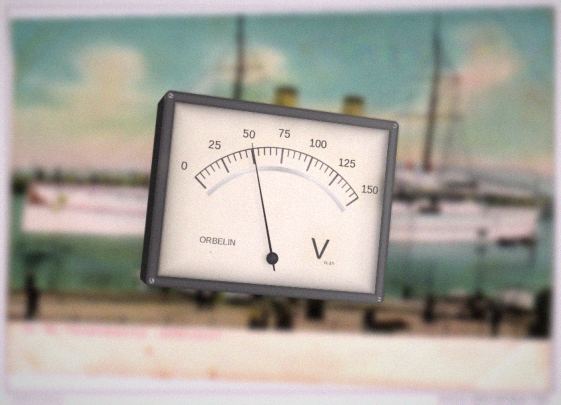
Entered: 50 V
